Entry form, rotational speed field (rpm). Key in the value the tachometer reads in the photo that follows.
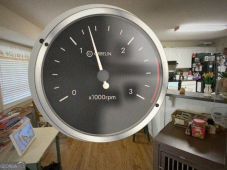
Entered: 1300 rpm
